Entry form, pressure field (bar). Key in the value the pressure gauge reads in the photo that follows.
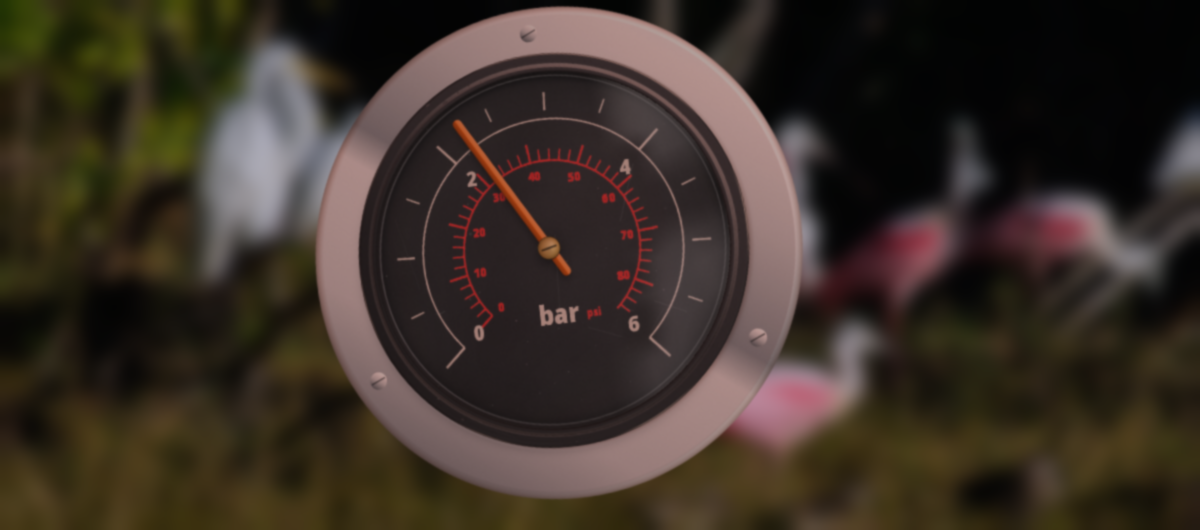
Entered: 2.25 bar
